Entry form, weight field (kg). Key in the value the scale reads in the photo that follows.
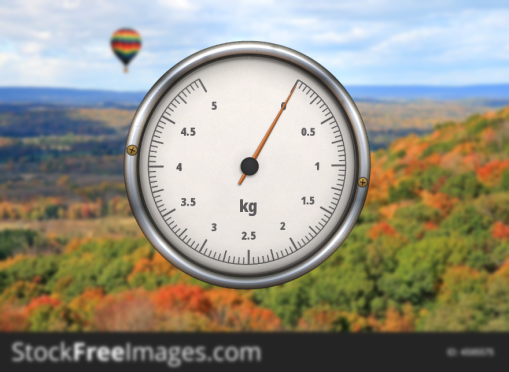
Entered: 0 kg
